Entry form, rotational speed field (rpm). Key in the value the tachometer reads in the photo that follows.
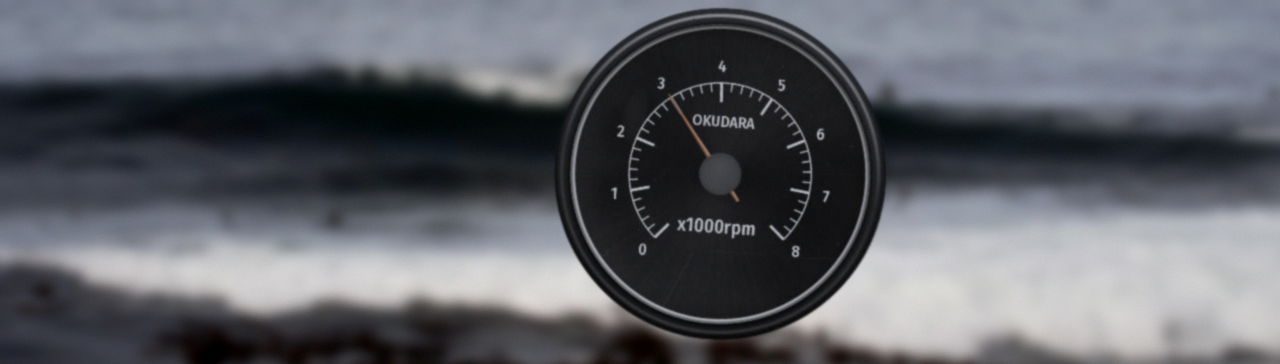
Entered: 3000 rpm
